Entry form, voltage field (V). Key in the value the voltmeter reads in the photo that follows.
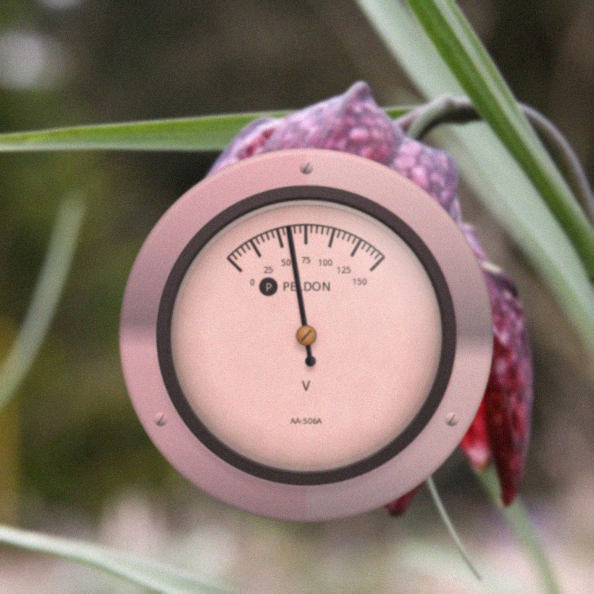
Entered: 60 V
